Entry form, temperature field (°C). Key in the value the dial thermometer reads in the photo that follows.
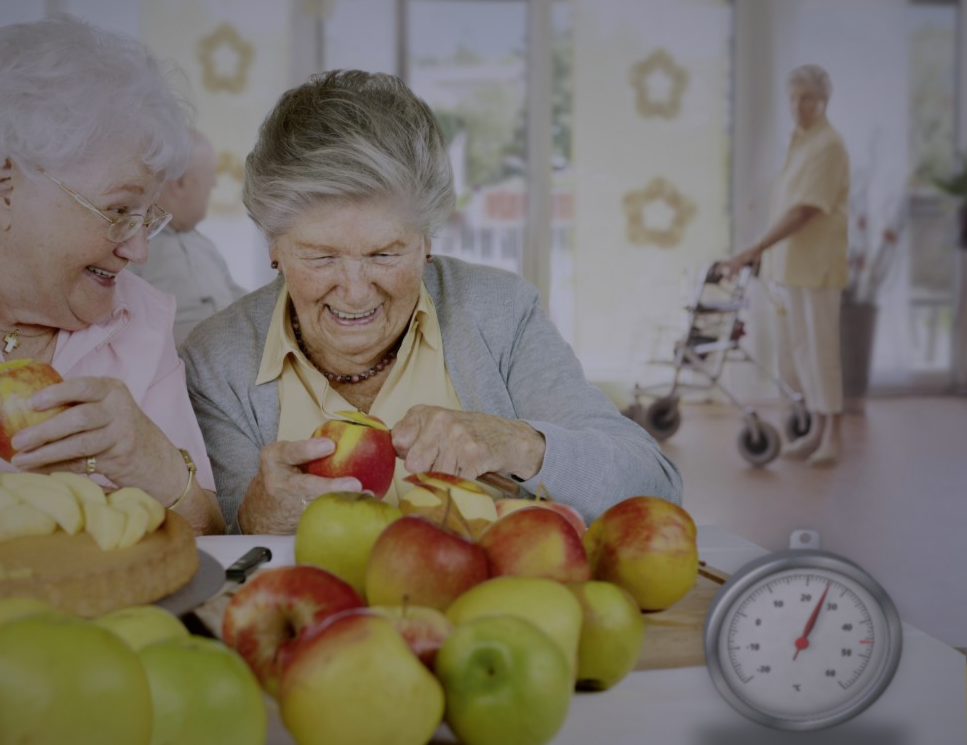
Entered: 25 °C
